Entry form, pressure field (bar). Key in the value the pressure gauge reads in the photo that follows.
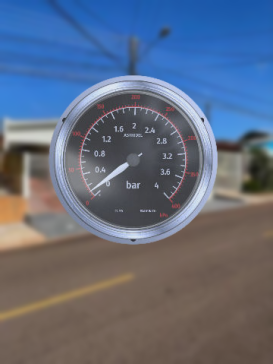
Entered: 0.1 bar
